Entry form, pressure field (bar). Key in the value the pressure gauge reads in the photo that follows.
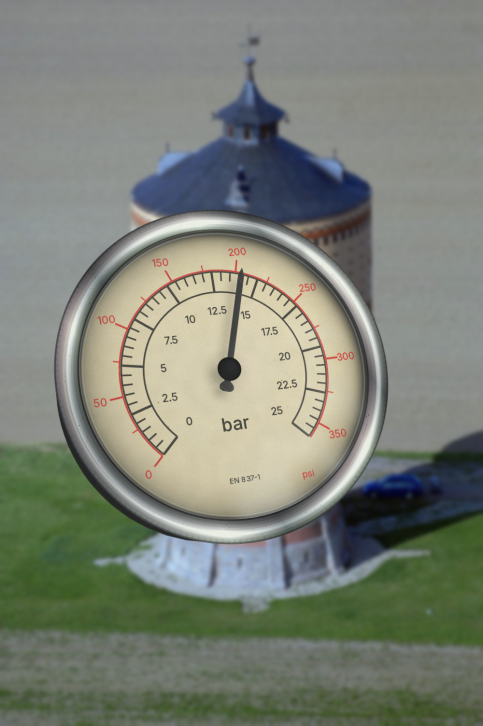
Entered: 14 bar
